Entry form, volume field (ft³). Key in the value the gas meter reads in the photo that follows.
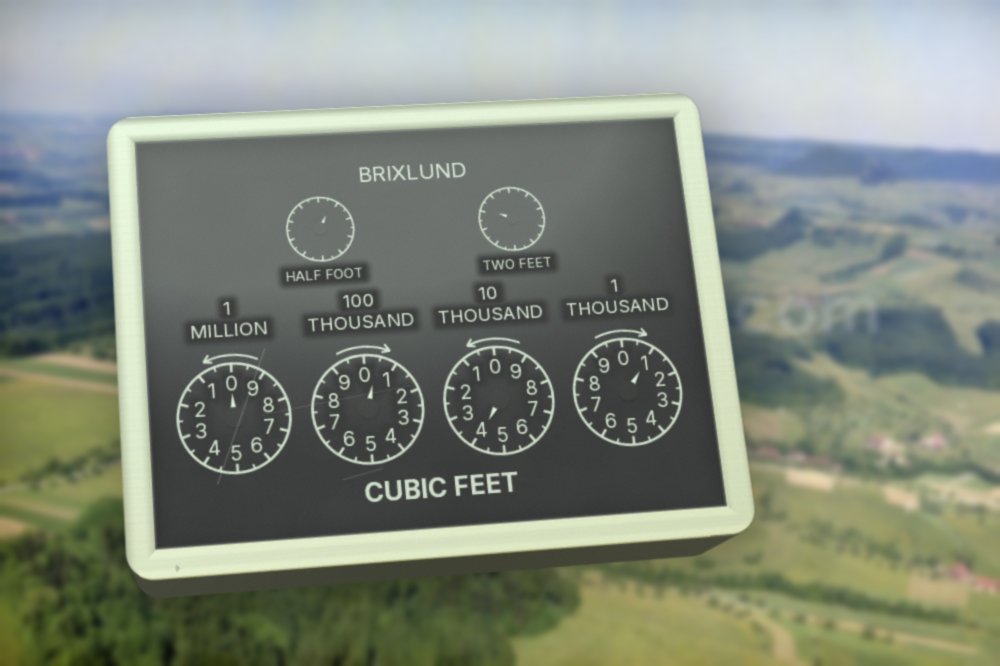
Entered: 4100 ft³
